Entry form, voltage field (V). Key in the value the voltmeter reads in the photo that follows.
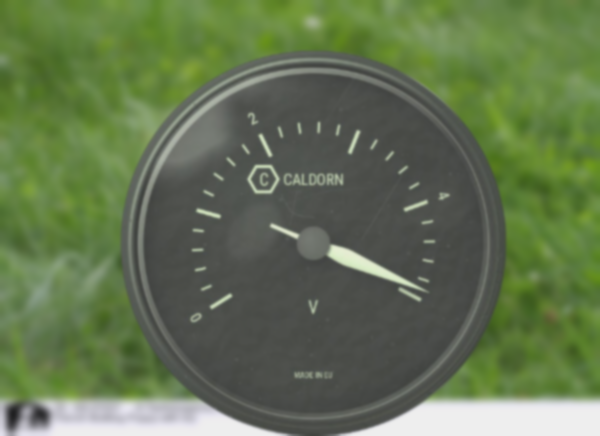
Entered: 4.9 V
